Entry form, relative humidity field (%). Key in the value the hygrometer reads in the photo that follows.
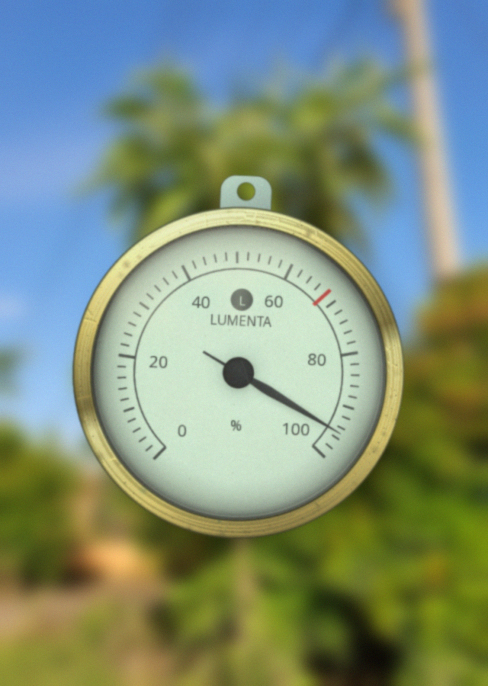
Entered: 95 %
